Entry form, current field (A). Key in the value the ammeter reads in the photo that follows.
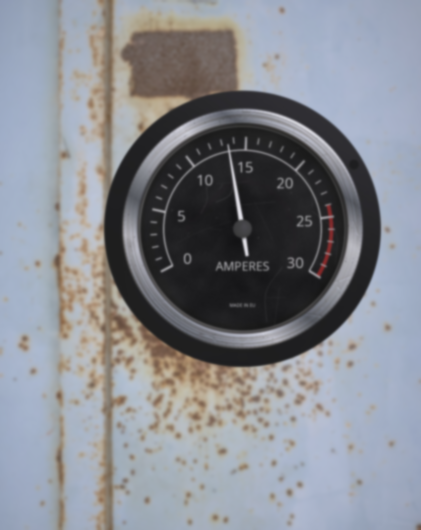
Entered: 13.5 A
